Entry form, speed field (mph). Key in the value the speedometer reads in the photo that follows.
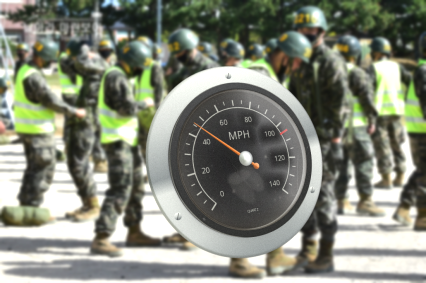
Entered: 45 mph
